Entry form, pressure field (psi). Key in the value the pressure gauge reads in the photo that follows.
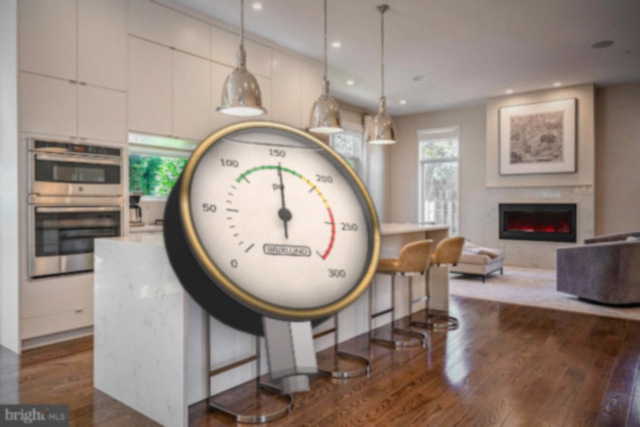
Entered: 150 psi
